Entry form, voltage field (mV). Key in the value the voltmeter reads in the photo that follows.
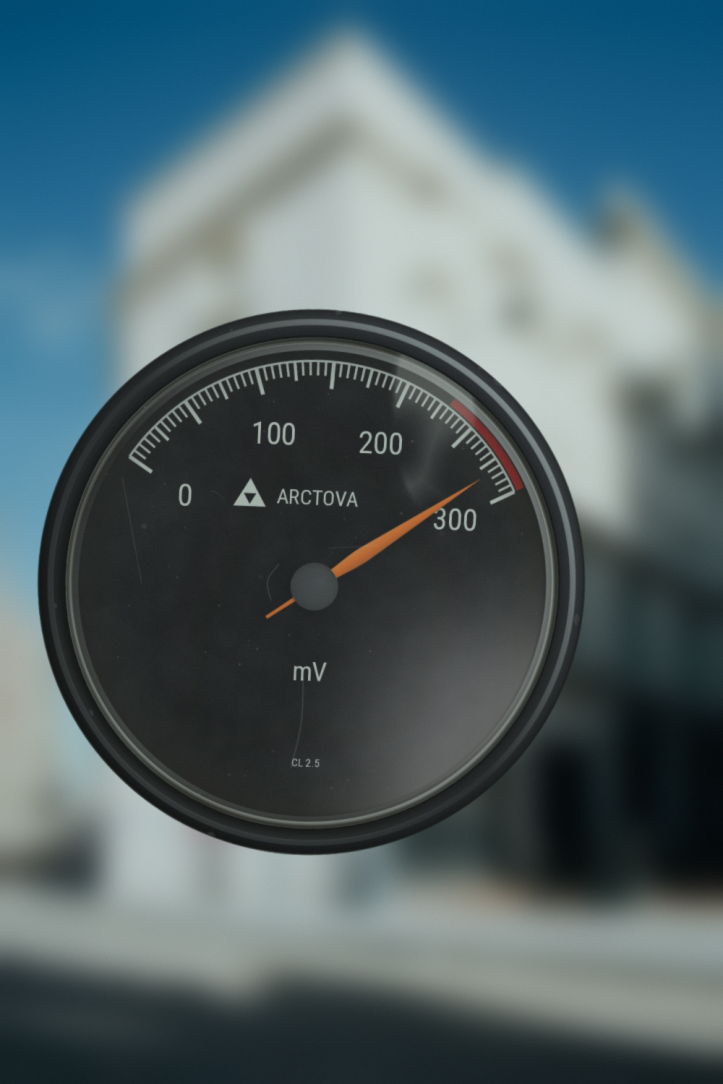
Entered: 280 mV
